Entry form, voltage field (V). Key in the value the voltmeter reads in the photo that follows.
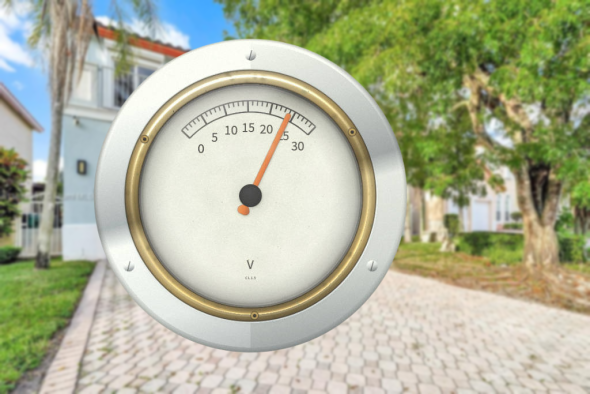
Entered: 24 V
